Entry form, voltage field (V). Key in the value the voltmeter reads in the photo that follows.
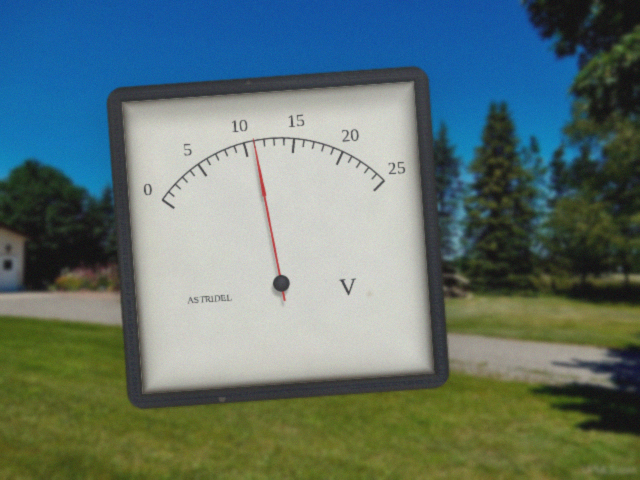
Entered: 11 V
